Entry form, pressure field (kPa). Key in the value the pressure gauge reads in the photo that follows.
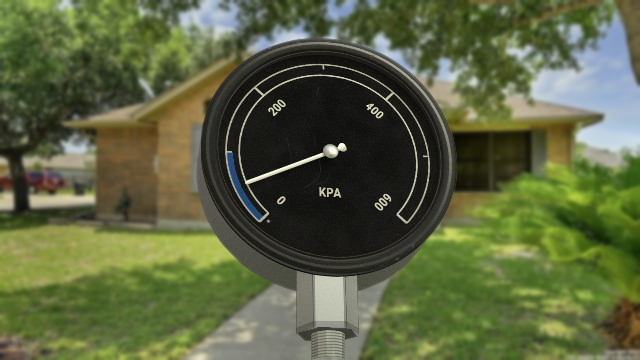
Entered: 50 kPa
